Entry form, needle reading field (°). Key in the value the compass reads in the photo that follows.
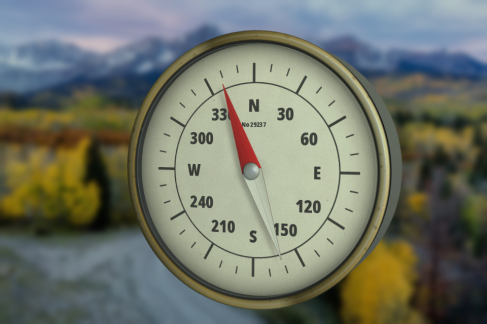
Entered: 340 °
